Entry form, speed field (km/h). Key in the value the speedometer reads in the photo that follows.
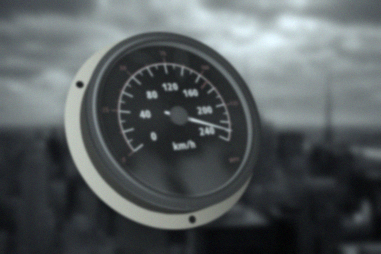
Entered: 230 km/h
